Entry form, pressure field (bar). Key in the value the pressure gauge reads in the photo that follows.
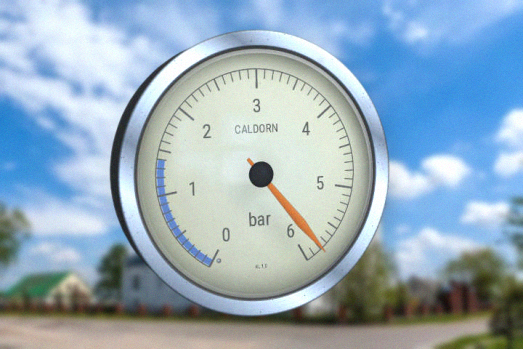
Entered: 5.8 bar
